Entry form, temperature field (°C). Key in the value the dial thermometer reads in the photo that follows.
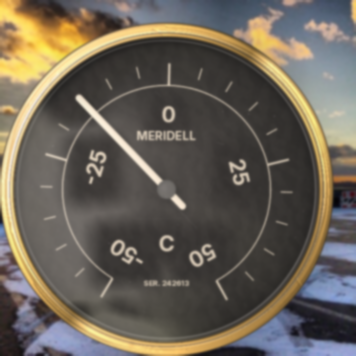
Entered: -15 °C
